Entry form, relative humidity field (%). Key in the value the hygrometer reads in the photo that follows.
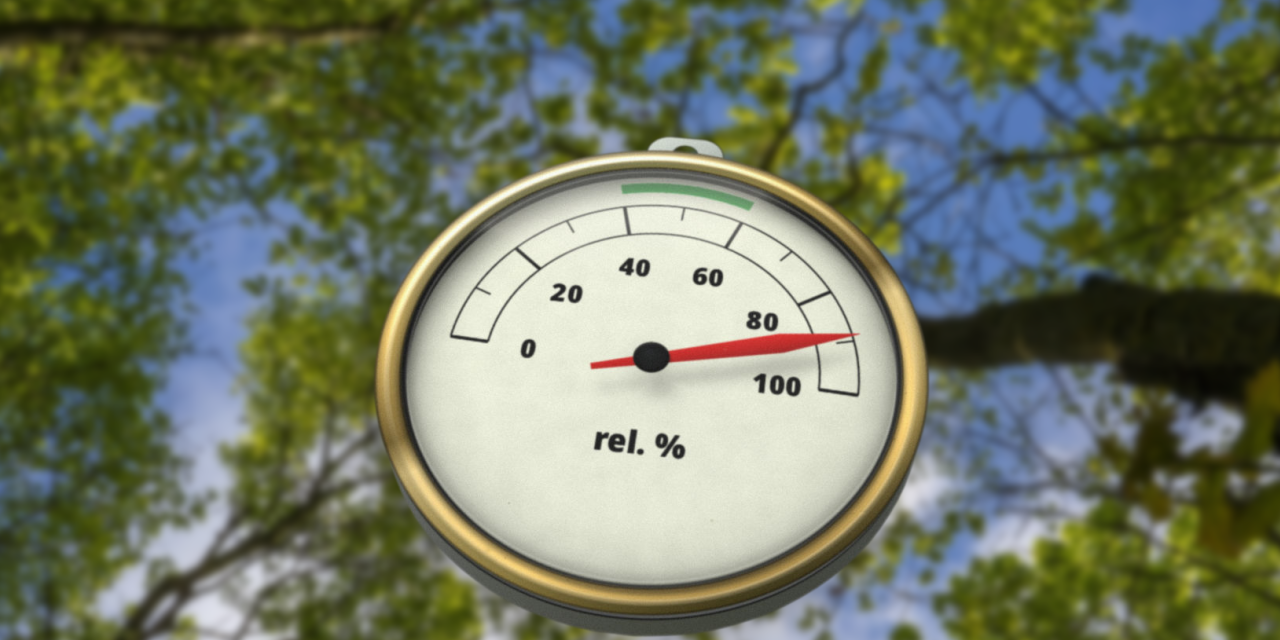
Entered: 90 %
